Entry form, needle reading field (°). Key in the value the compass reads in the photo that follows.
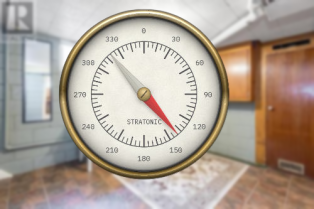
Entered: 140 °
